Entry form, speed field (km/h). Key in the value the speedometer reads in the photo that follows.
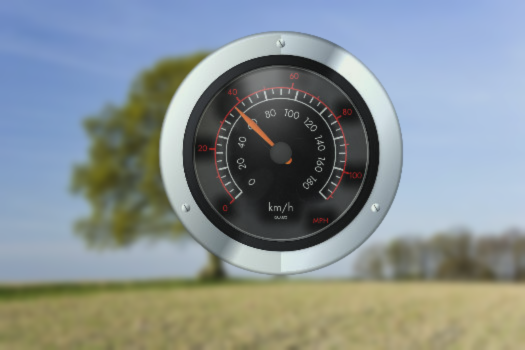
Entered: 60 km/h
